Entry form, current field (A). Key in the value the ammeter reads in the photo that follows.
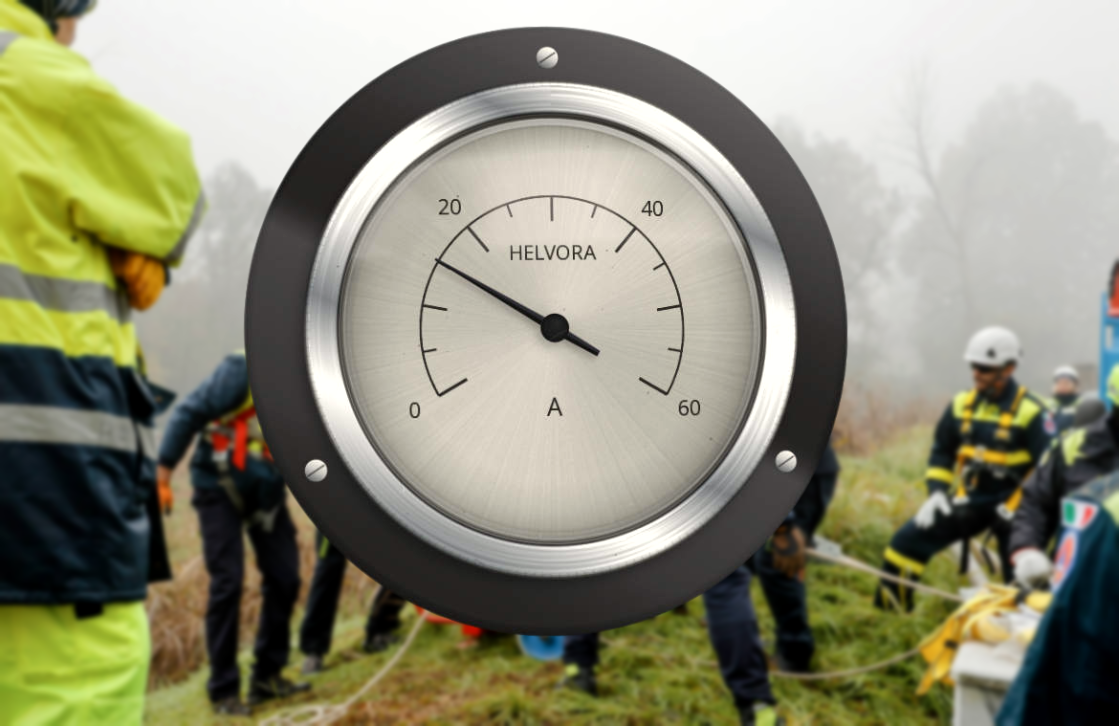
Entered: 15 A
